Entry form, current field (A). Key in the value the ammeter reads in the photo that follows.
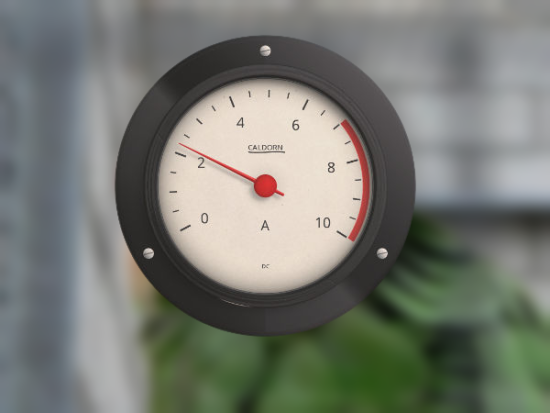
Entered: 2.25 A
